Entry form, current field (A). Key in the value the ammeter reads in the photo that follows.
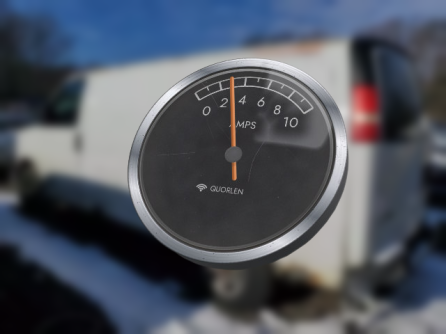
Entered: 3 A
